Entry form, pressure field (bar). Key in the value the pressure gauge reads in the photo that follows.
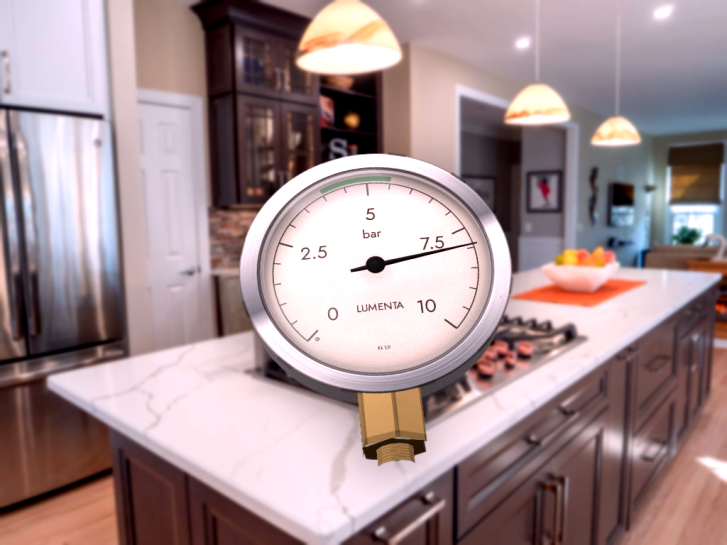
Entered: 8 bar
